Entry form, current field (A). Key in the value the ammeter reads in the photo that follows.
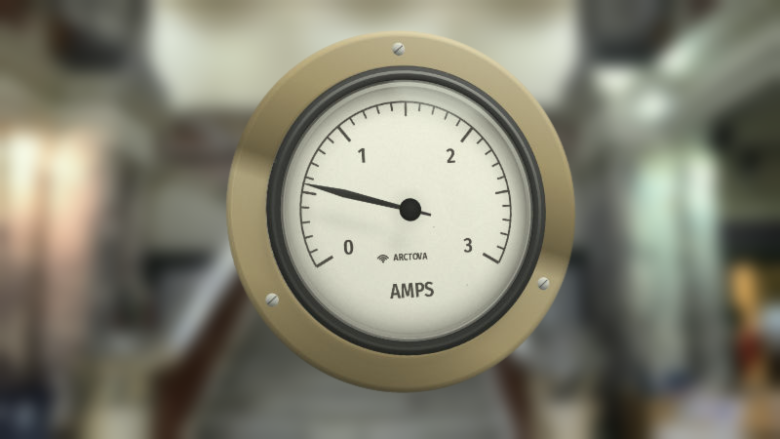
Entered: 0.55 A
